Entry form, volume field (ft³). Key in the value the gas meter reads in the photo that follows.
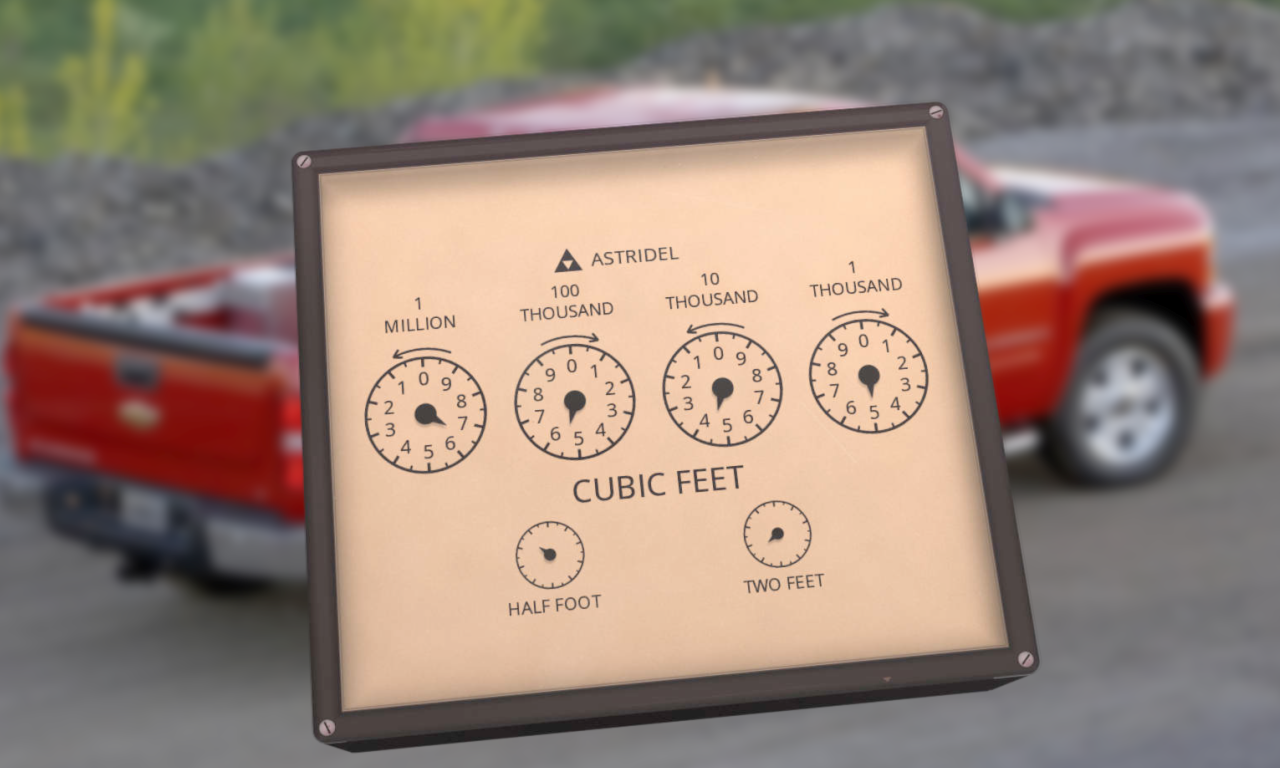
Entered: 654500 ft³
